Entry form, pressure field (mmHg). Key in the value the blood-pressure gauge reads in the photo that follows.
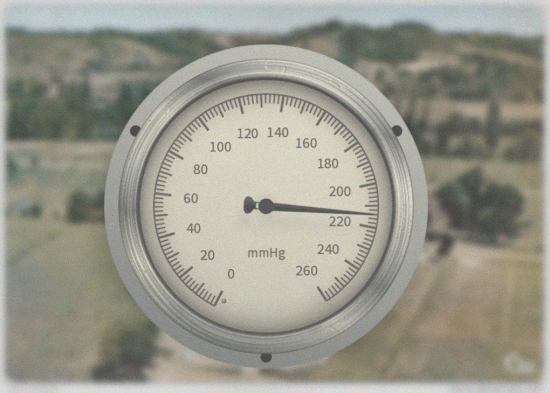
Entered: 214 mmHg
